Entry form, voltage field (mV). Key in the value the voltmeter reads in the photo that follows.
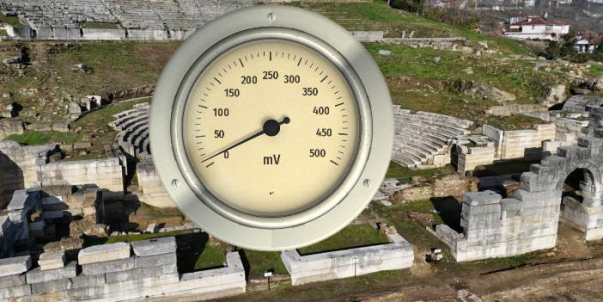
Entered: 10 mV
